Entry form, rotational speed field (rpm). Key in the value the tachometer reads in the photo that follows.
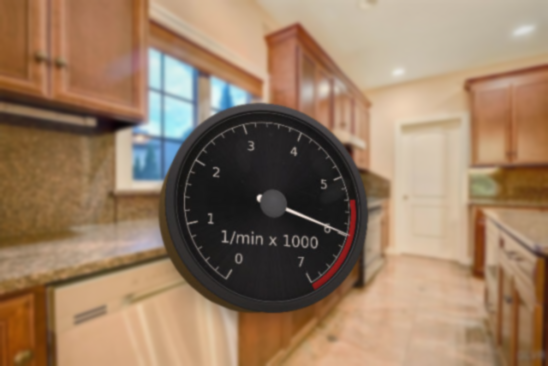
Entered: 6000 rpm
